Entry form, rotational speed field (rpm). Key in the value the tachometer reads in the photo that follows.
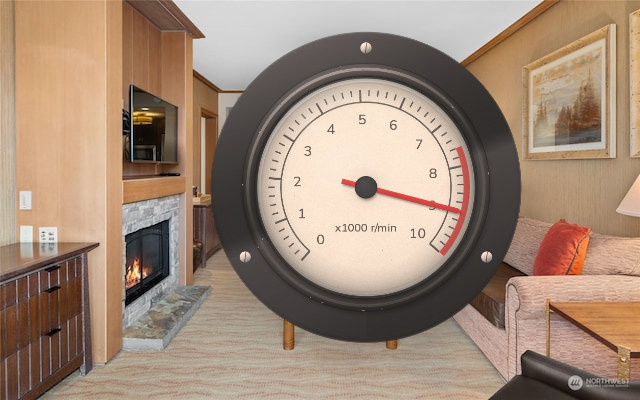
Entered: 9000 rpm
